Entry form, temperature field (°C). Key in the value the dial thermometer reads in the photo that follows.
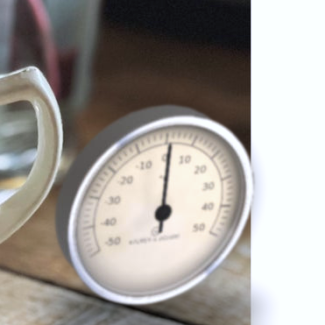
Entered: 0 °C
